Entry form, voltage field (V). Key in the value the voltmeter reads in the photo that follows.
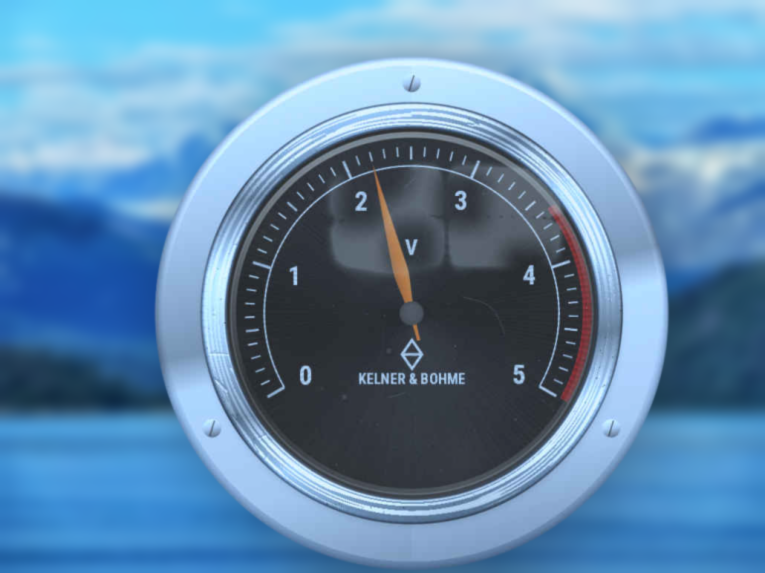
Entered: 2.2 V
